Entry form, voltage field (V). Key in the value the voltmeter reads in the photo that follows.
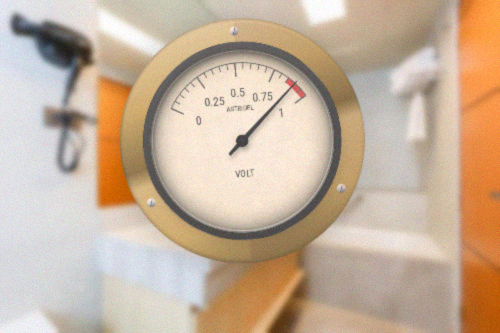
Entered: 0.9 V
